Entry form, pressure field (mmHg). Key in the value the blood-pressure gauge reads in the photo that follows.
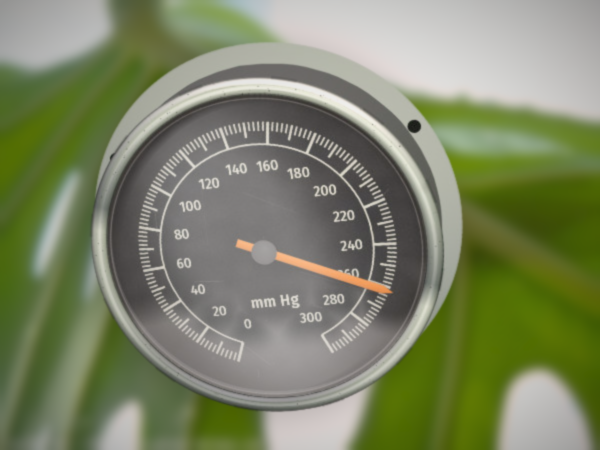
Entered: 260 mmHg
